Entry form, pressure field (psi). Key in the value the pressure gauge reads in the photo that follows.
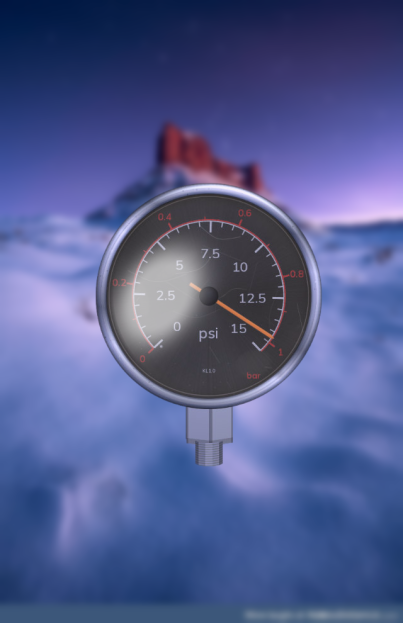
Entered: 14.25 psi
